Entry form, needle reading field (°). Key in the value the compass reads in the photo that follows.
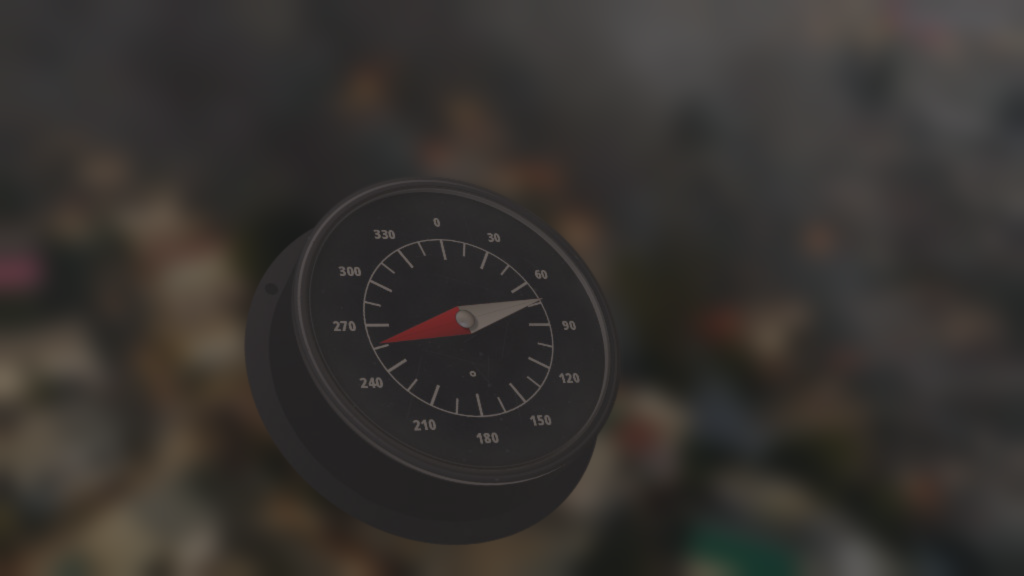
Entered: 255 °
